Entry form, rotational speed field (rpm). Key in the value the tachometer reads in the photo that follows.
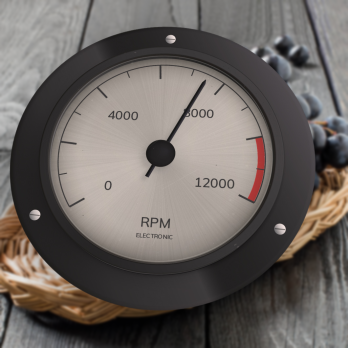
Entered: 7500 rpm
